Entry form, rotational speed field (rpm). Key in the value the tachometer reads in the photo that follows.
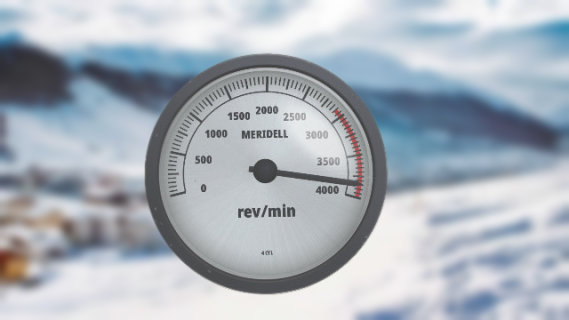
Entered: 3850 rpm
